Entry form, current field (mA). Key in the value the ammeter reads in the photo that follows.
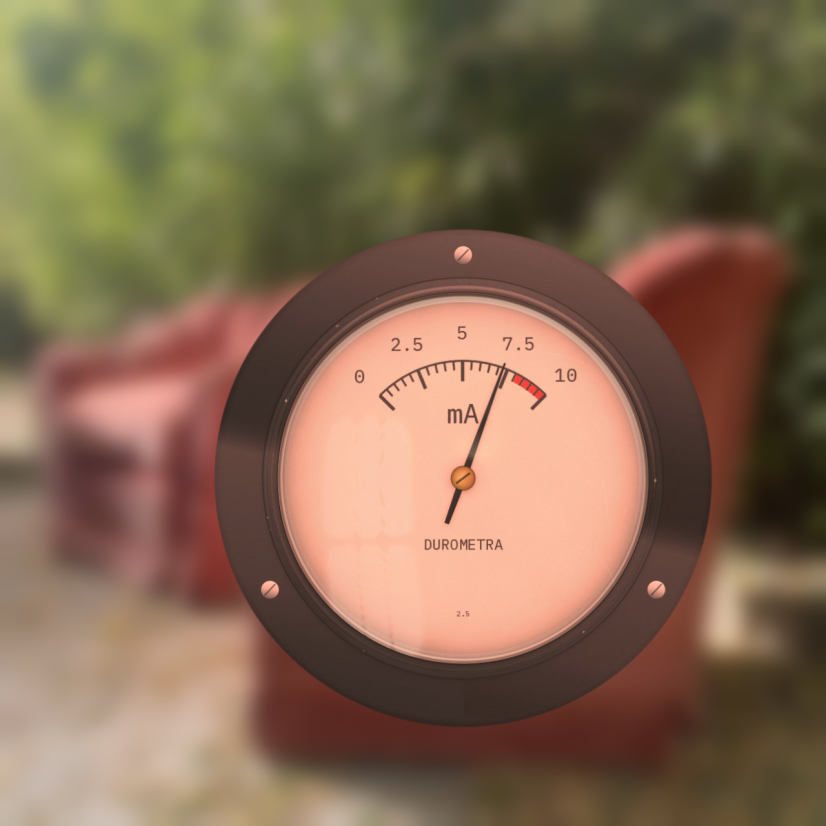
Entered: 7.25 mA
